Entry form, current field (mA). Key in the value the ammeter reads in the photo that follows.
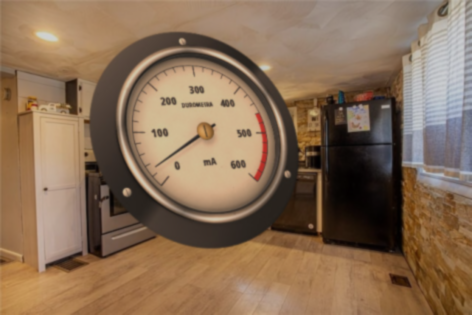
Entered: 30 mA
